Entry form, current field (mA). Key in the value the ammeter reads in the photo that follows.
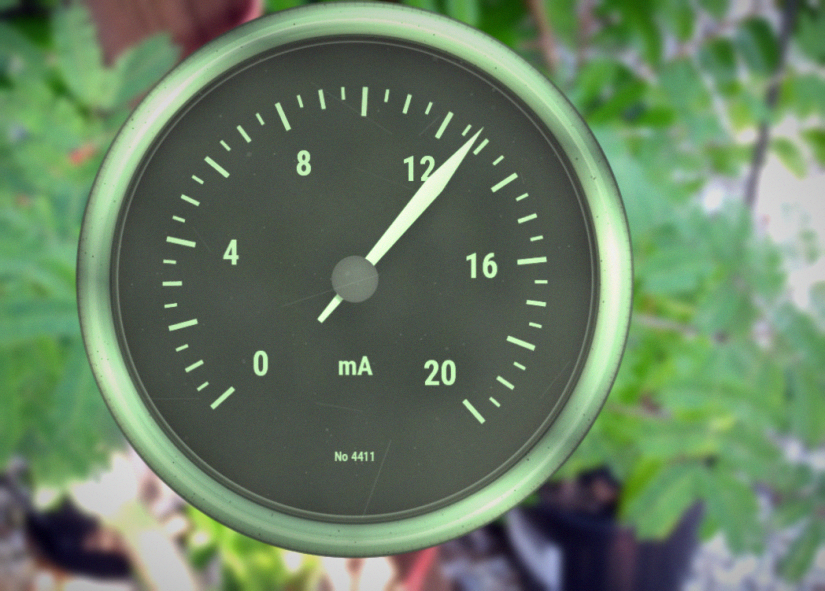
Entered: 12.75 mA
